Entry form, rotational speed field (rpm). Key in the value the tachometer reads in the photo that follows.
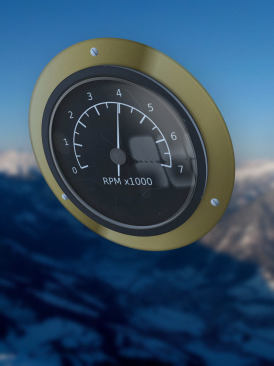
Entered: 4000 rpm
